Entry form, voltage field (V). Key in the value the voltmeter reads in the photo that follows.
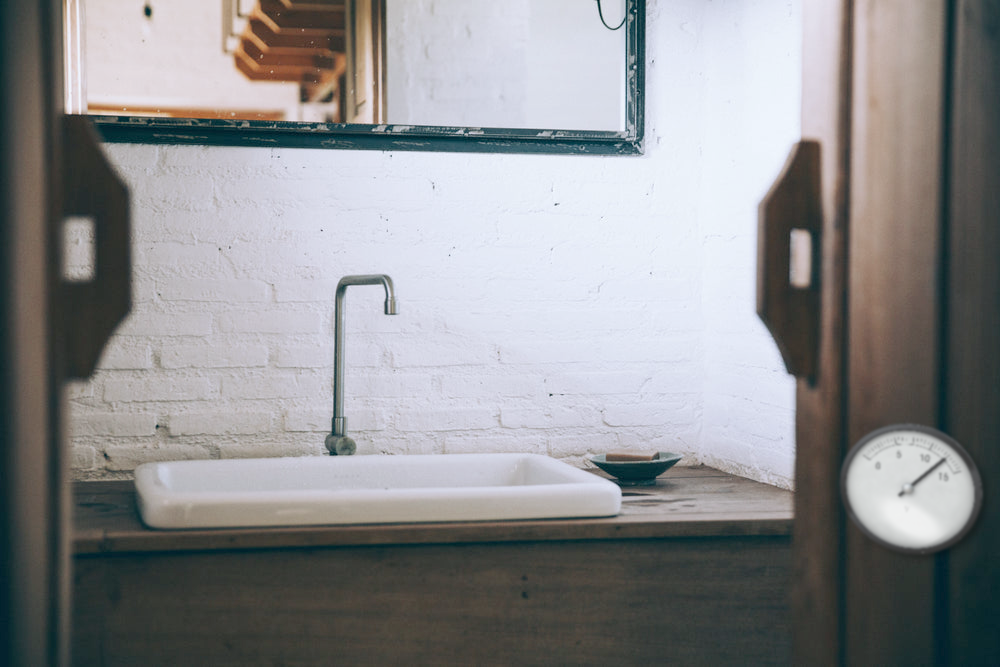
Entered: 12.5 V
